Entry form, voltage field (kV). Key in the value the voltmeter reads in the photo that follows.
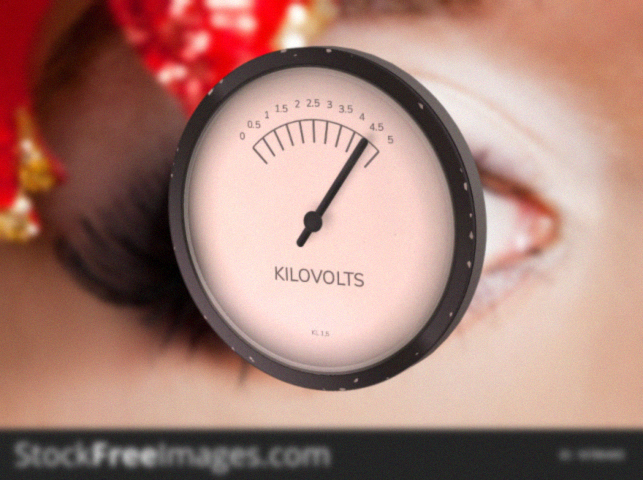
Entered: 4.5 kV
